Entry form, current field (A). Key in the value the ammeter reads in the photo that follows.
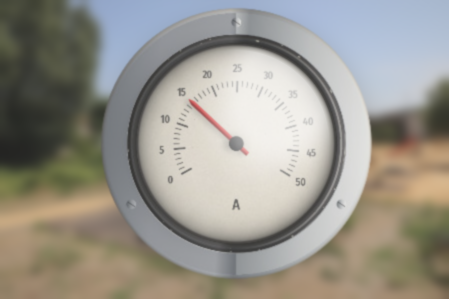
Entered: 15 A
